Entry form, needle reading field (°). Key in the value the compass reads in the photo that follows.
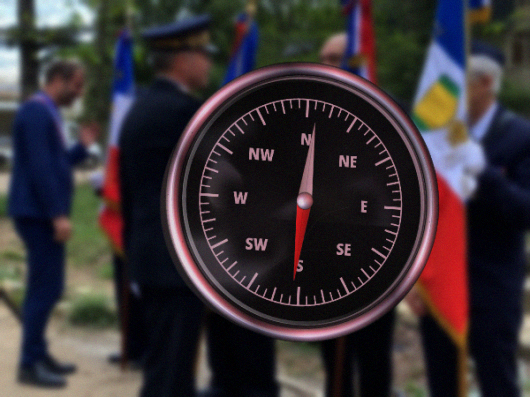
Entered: 185 °
